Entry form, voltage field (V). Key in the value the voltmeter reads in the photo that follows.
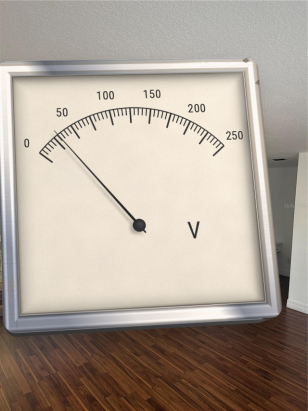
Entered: 30 V
